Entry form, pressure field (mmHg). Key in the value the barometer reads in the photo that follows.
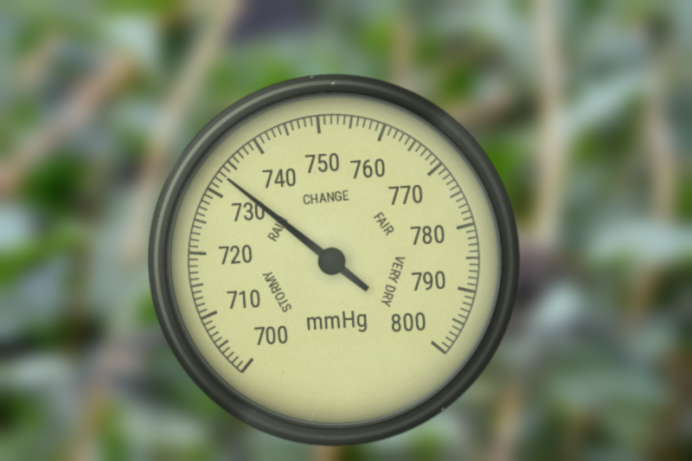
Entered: 733 mmHg
